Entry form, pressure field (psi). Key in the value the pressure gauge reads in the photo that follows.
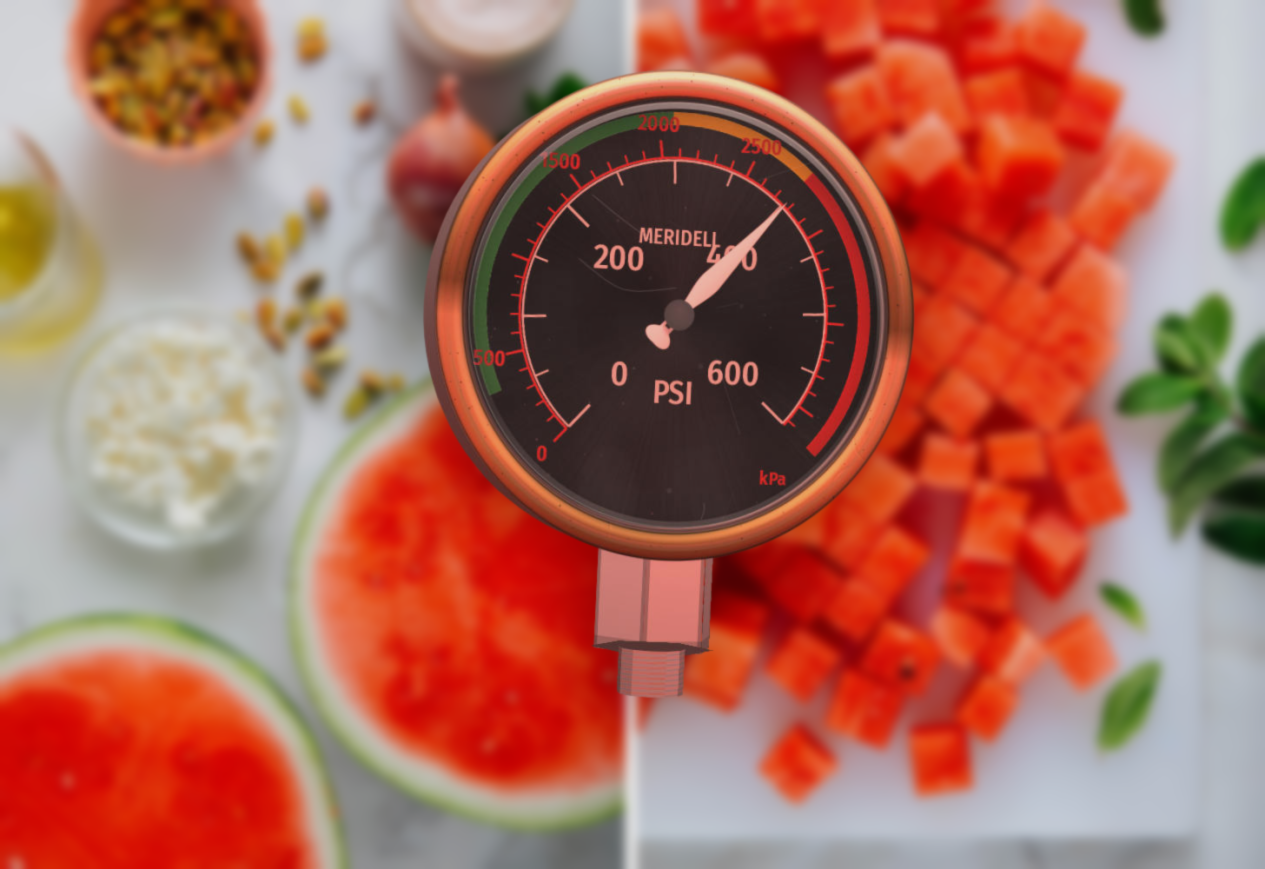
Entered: 400 psi
